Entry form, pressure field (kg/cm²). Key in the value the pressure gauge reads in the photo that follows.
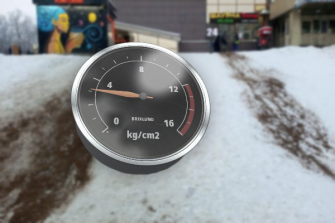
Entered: 3 kg/cm²
